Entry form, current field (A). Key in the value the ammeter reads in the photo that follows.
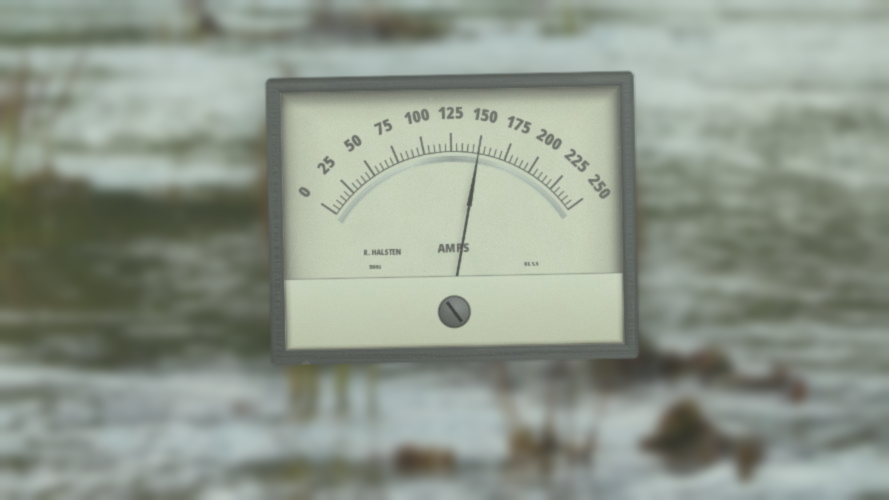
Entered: 150 A
